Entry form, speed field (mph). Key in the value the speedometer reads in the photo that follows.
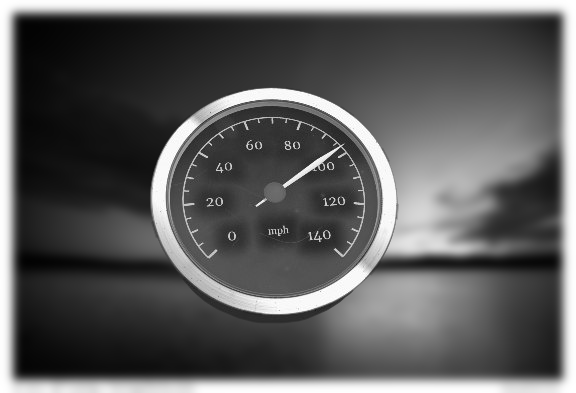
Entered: 97.5 mph
